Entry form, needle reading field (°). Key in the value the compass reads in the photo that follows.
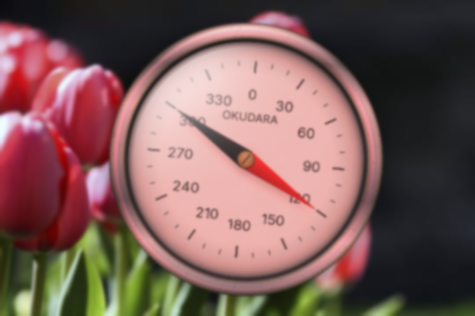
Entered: 120 °
